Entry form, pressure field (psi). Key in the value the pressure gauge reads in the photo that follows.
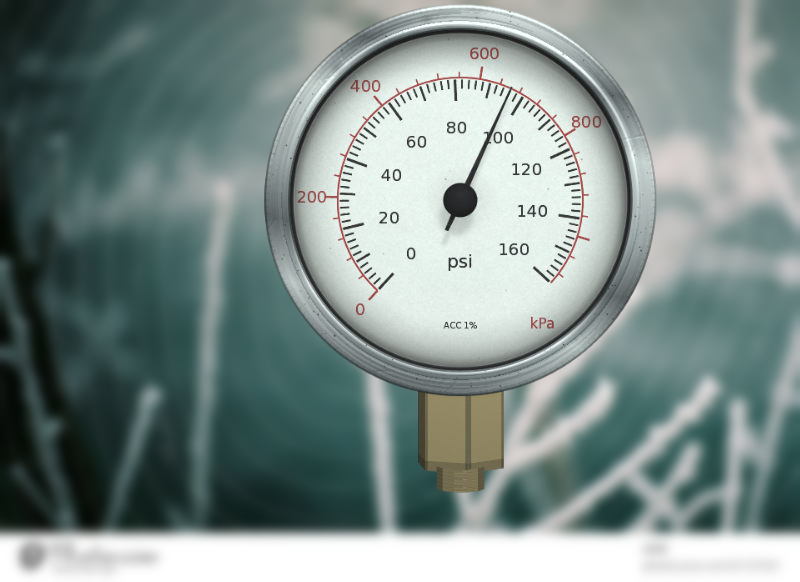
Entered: 96 psi
